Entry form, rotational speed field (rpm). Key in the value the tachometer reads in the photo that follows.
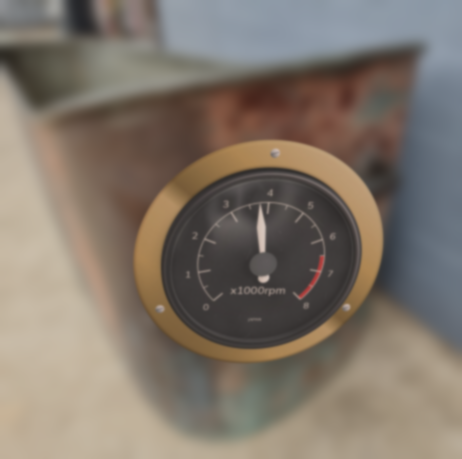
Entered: 3750 rpm
